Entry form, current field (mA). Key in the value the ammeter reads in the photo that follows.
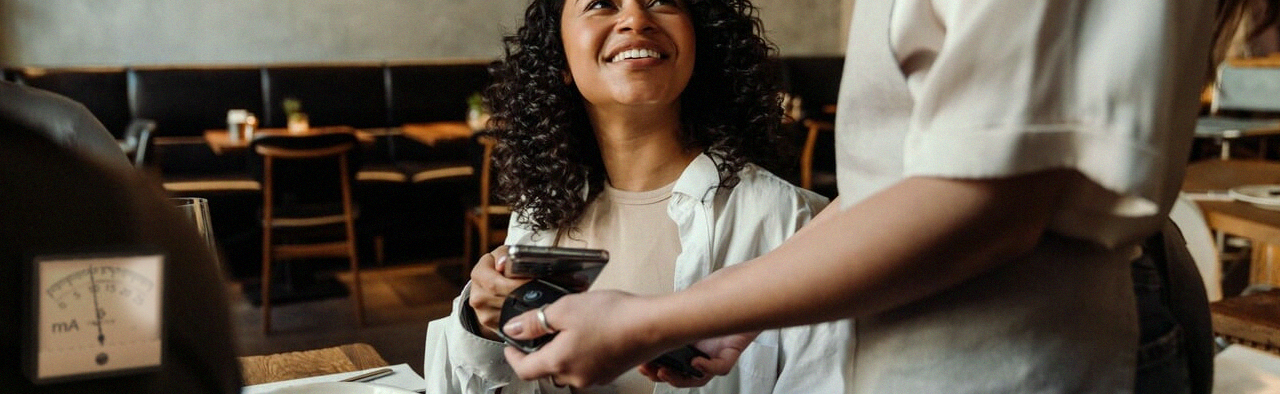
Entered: 10 mA
